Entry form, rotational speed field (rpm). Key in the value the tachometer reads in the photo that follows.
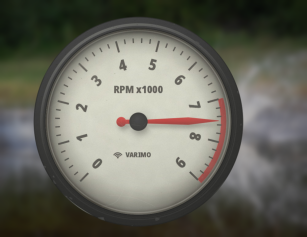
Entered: 7500 rpm
